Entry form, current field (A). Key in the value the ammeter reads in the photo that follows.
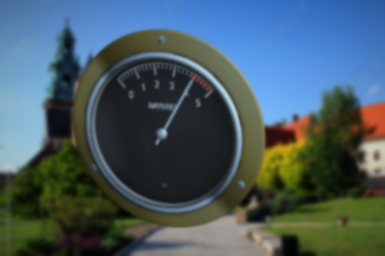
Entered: 4 A
